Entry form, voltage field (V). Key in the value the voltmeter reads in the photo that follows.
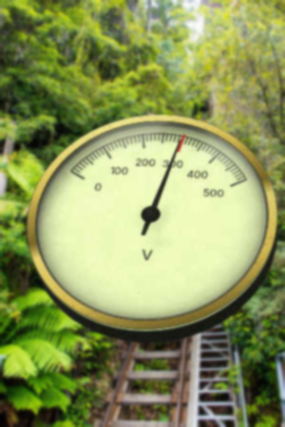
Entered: 300 V
